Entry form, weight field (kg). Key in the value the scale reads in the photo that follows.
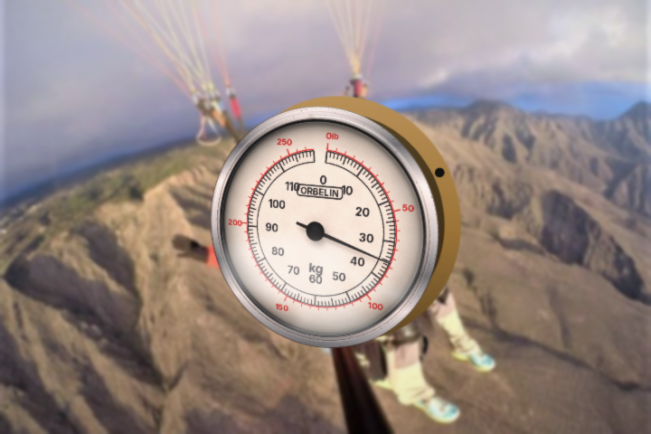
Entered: 35 kg
